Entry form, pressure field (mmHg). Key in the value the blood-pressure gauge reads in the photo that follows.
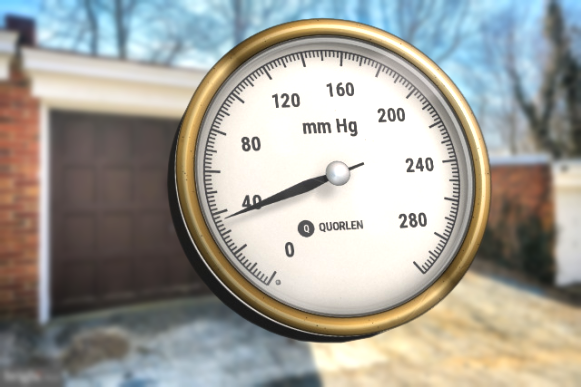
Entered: 36 mmHg
